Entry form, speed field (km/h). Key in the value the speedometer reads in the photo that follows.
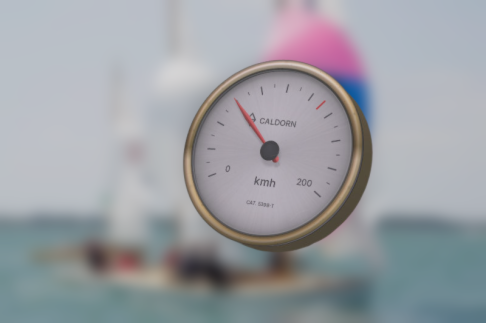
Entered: 60 km/h
